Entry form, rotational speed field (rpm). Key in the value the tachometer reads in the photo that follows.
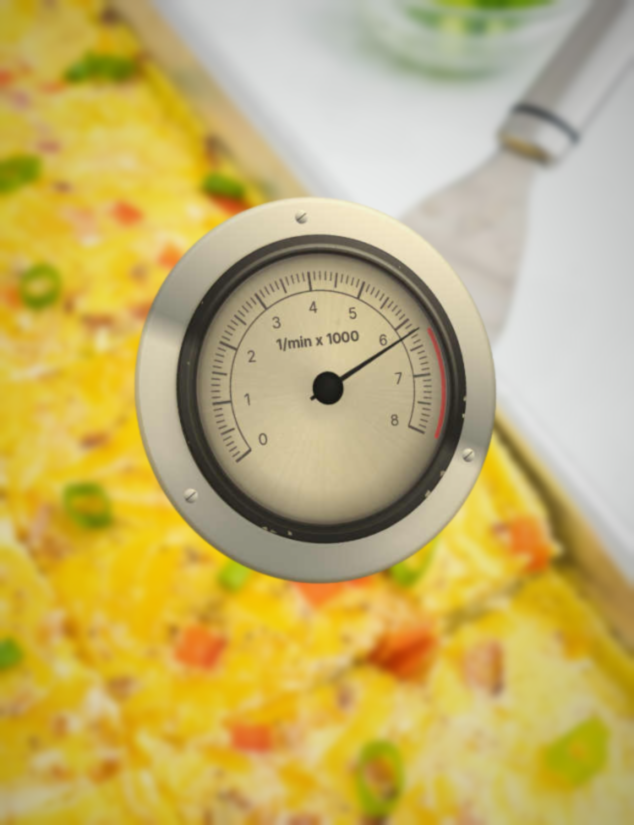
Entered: 6200 rpm
